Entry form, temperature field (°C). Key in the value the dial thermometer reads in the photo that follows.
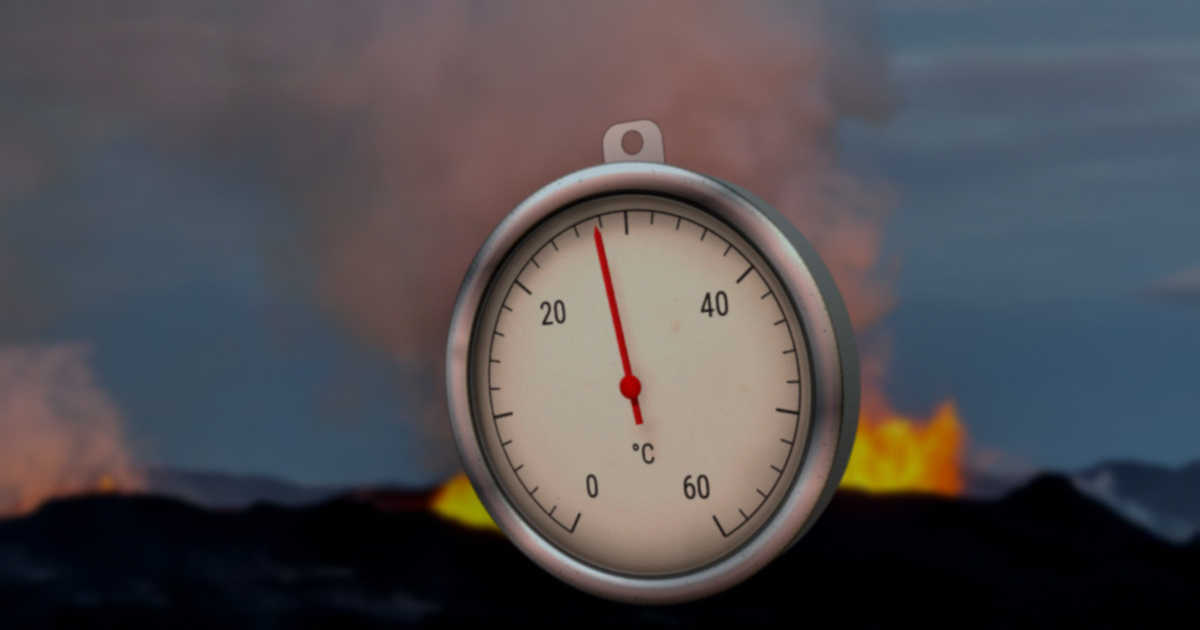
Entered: 28 °C
